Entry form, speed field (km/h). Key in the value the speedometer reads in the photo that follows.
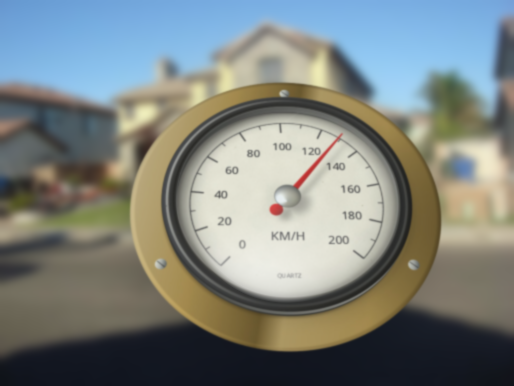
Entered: 130 km/h
